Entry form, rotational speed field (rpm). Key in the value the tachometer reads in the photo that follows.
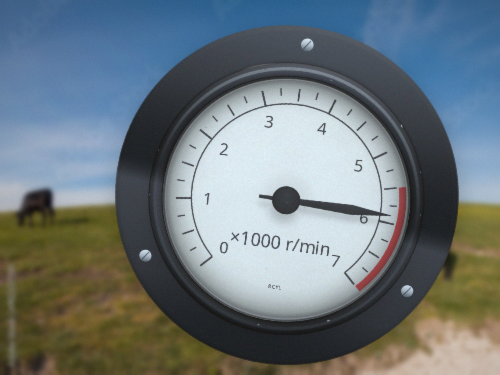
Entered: 5875 rpm
